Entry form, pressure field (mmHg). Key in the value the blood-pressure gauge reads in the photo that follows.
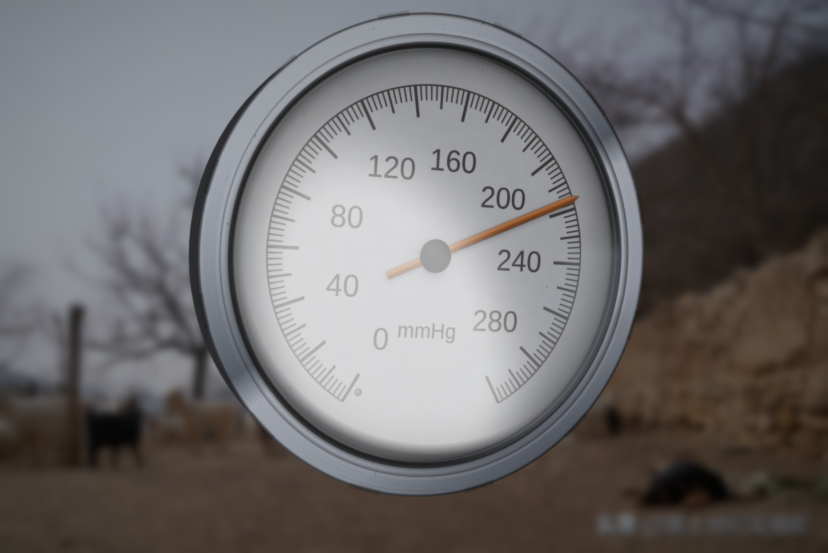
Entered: 216 mmHg
